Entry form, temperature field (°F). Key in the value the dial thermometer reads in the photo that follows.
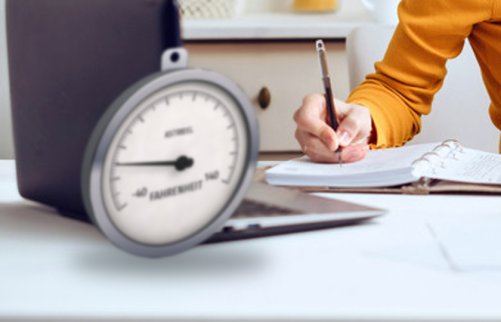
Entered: -10 °F
